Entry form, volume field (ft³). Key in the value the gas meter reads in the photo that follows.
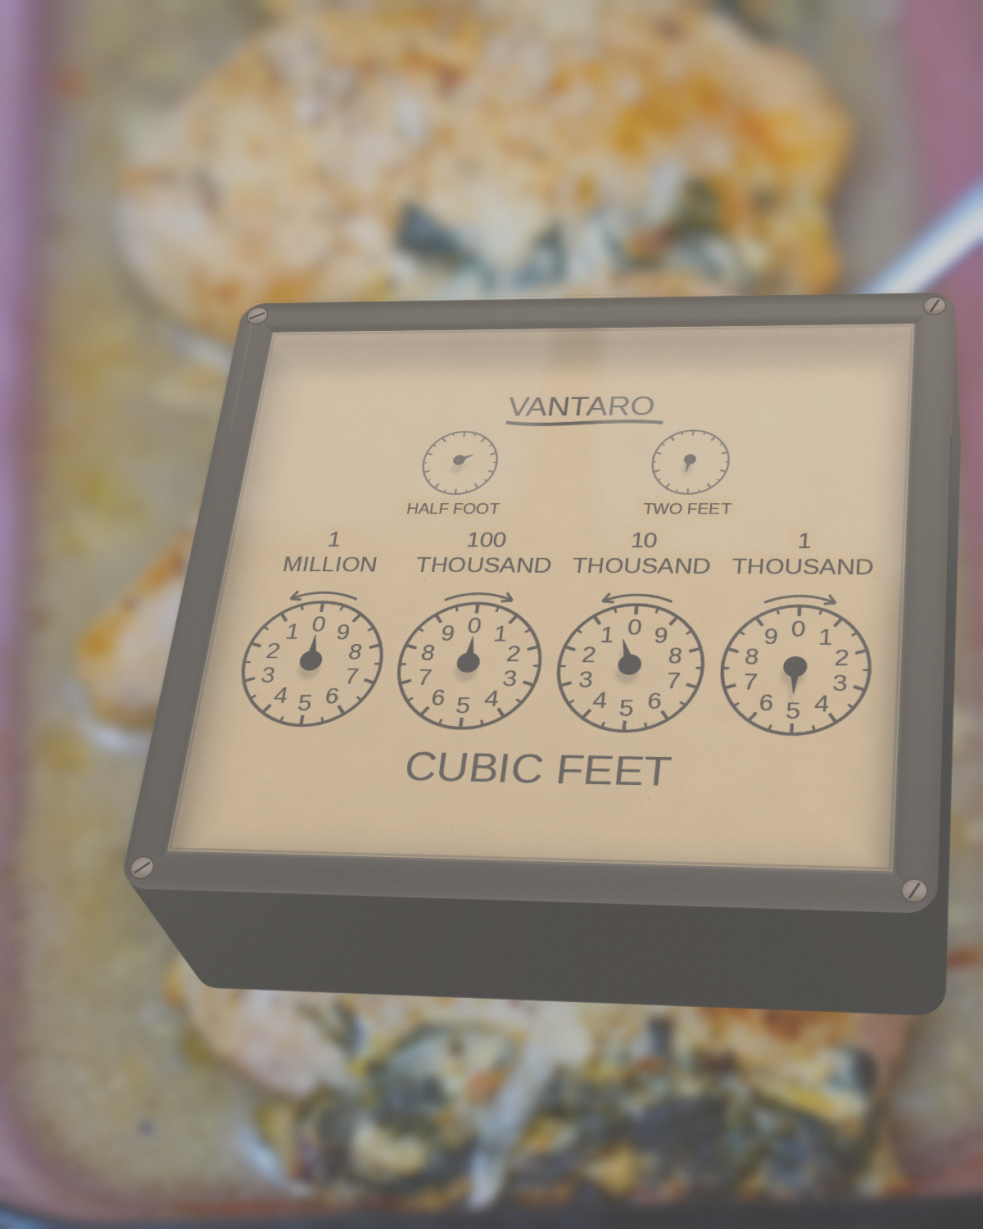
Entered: 500 ft³
